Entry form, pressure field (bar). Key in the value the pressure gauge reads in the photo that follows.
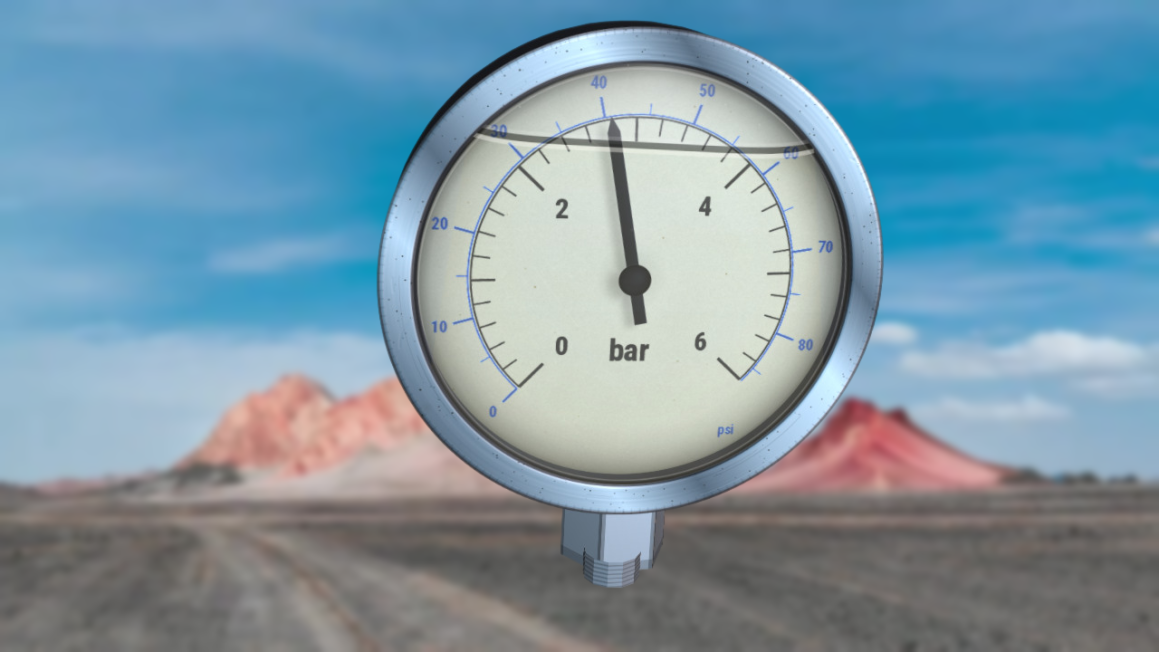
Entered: 2.8 bar
